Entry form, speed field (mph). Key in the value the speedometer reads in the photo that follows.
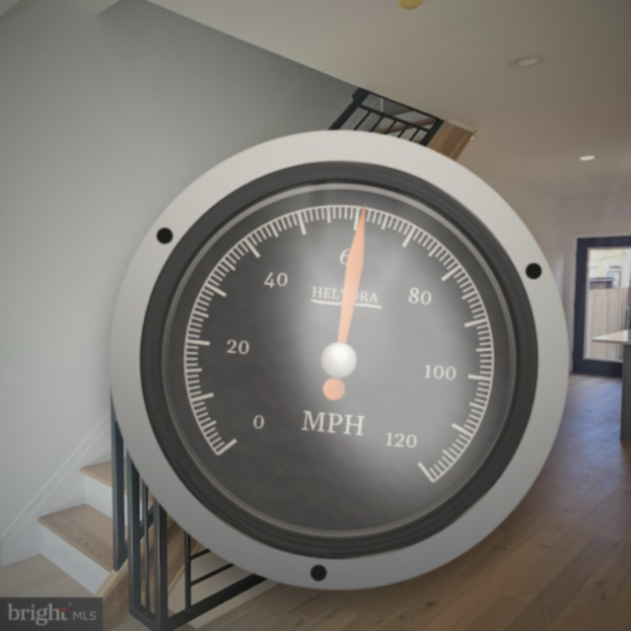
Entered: 61 mph
